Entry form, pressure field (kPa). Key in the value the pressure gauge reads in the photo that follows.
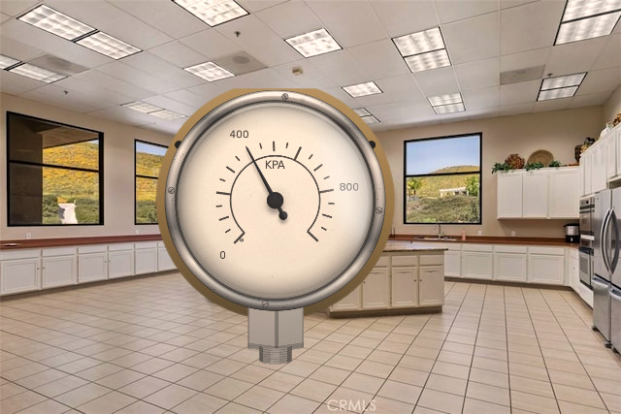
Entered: 400 kPa
